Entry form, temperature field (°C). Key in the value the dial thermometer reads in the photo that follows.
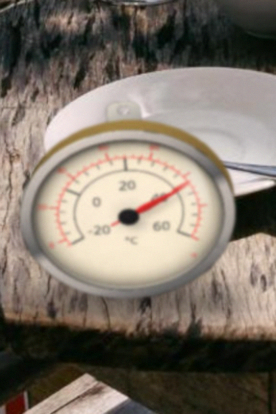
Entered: 40 °C
